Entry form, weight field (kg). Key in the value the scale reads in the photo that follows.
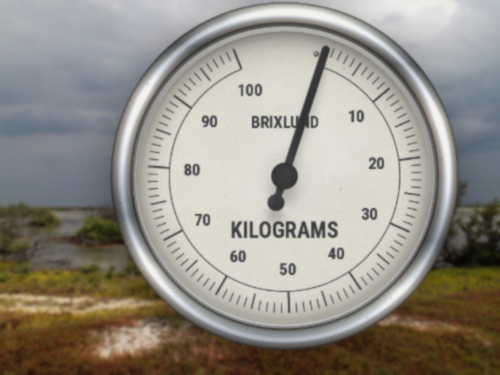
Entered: 0 kg
